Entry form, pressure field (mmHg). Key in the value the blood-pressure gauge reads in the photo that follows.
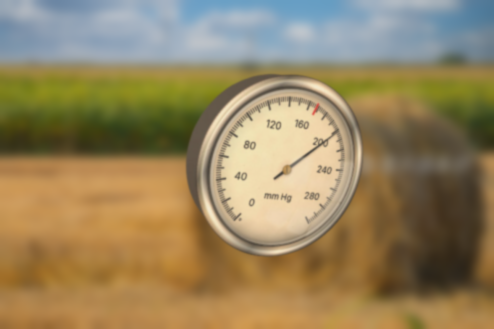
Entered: 200 mmHg
